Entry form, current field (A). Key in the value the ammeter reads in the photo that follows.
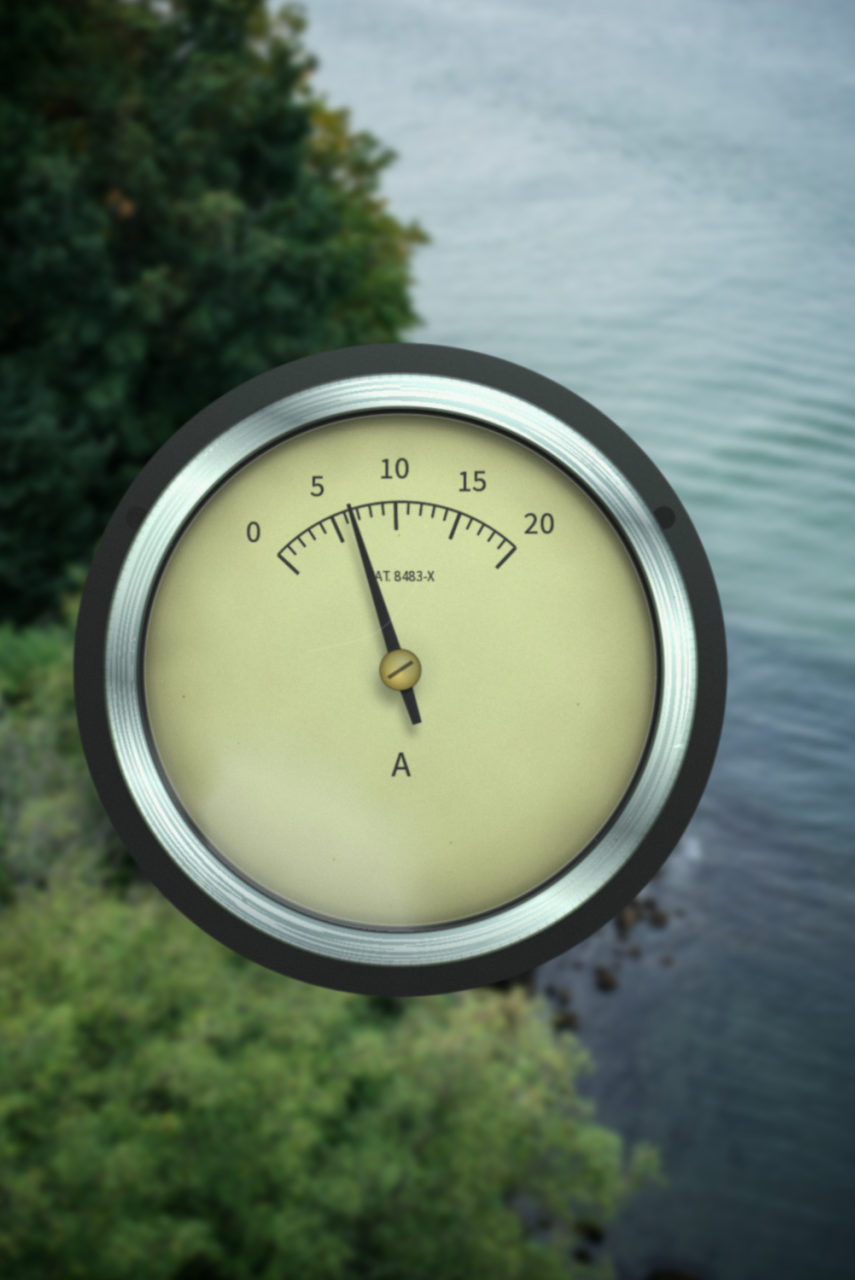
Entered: 6.5 A
